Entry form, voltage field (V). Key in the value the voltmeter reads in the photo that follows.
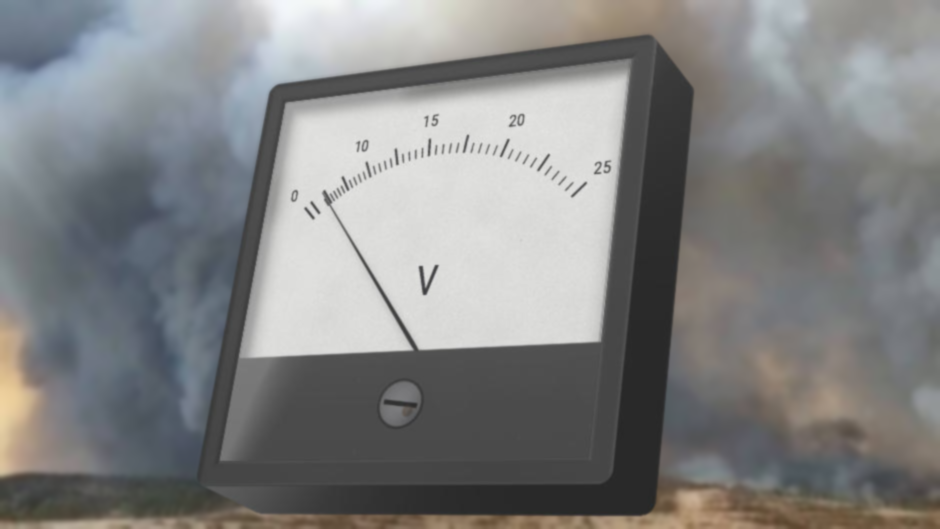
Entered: 5 V
